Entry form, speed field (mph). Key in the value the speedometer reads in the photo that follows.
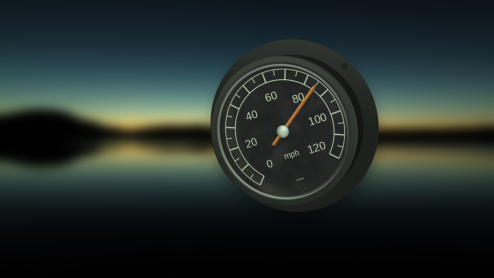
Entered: 85 mph
